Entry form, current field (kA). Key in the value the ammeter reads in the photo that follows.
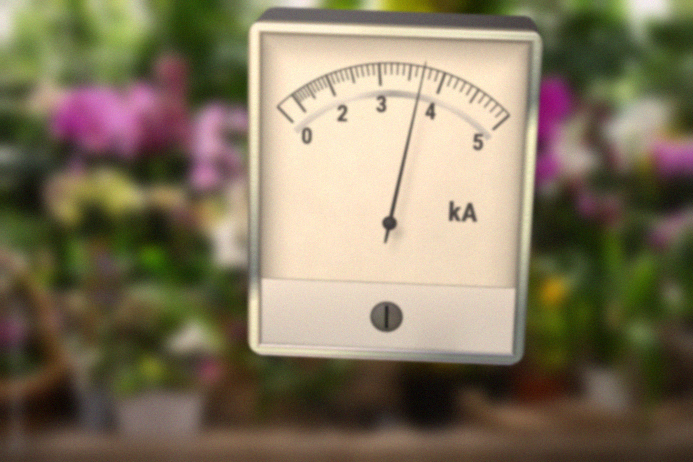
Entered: 3.7 kA
